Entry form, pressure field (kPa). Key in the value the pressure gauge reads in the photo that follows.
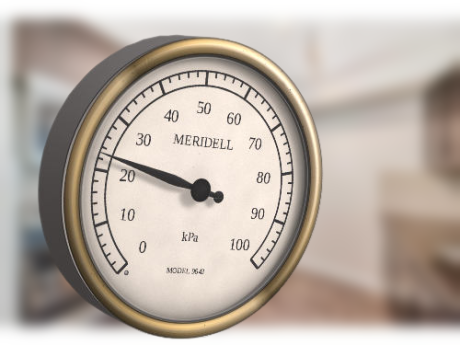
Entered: 23 kPa
